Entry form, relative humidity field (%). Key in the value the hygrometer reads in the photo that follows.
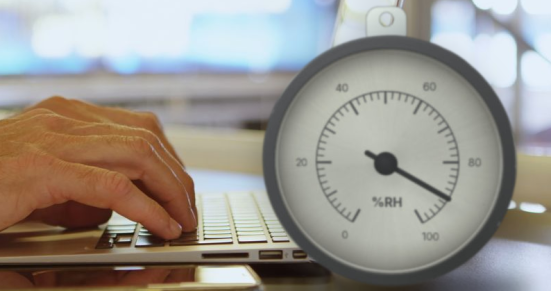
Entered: 90 %
